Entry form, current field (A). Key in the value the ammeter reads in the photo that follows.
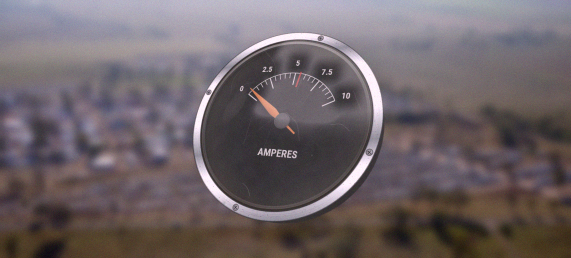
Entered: 0.5 A
